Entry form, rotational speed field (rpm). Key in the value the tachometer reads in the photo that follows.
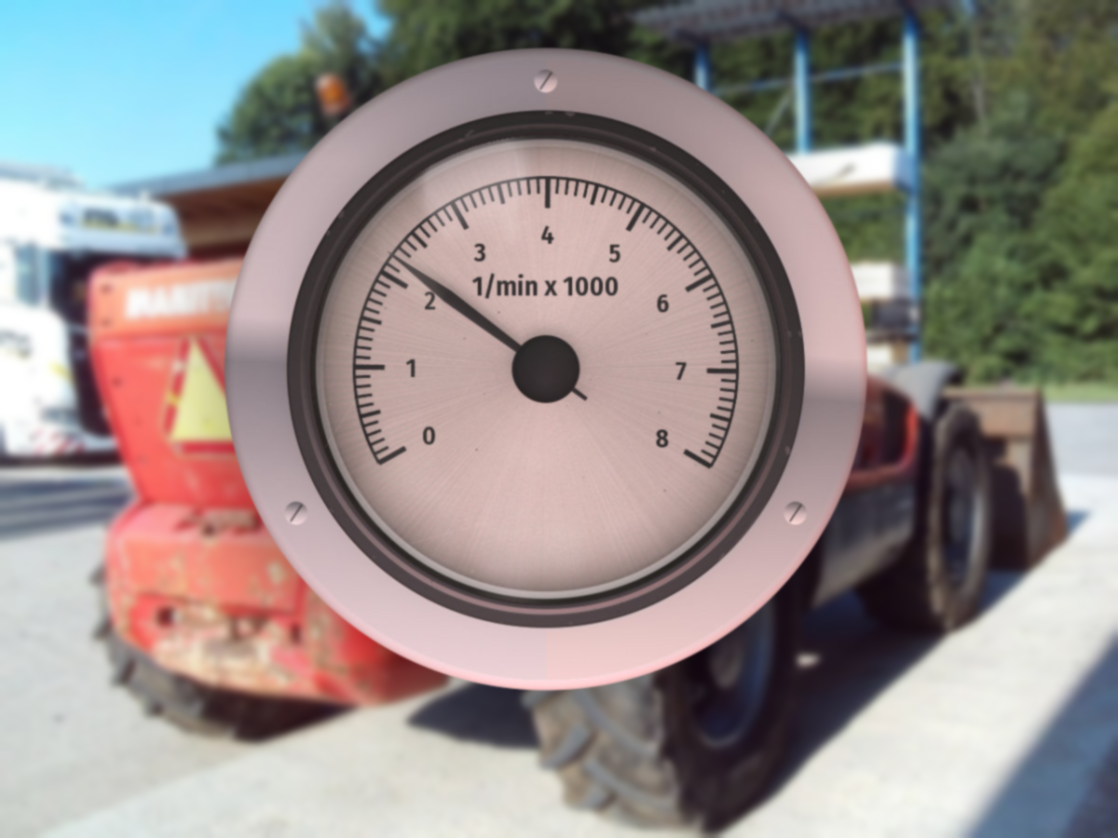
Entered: 2200 rpm
